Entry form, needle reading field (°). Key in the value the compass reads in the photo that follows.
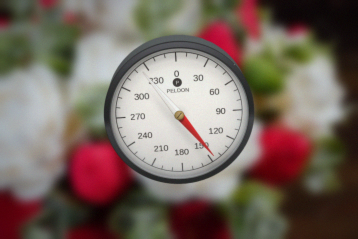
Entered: 145 °
